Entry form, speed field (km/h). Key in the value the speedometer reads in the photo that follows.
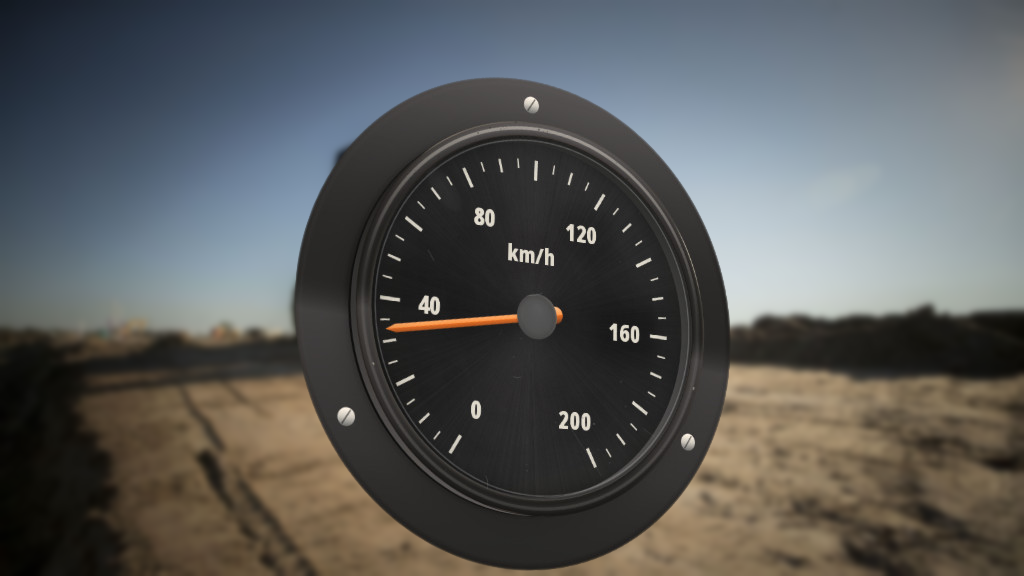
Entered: 32.5 km/h
